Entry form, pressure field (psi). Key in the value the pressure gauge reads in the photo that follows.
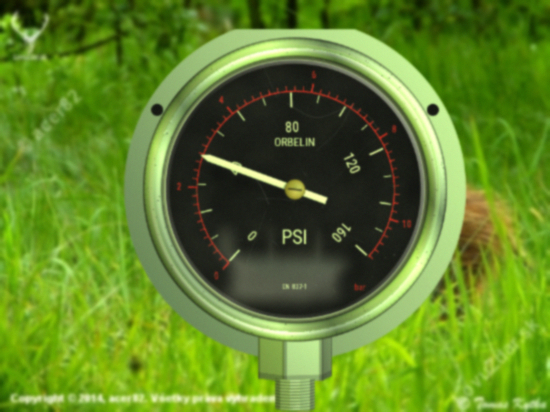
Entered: 40 psi
